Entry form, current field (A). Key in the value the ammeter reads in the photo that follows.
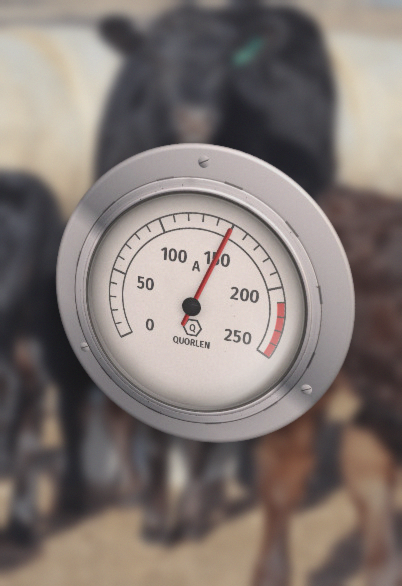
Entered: 150 A
